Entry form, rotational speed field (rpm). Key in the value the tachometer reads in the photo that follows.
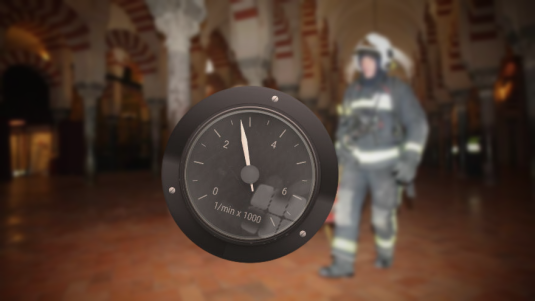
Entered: 2750 rpm
